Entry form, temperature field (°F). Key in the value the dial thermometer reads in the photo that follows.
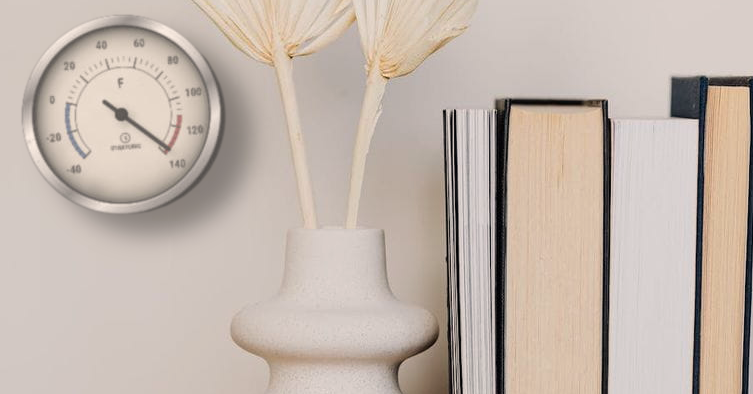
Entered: 136 °F
